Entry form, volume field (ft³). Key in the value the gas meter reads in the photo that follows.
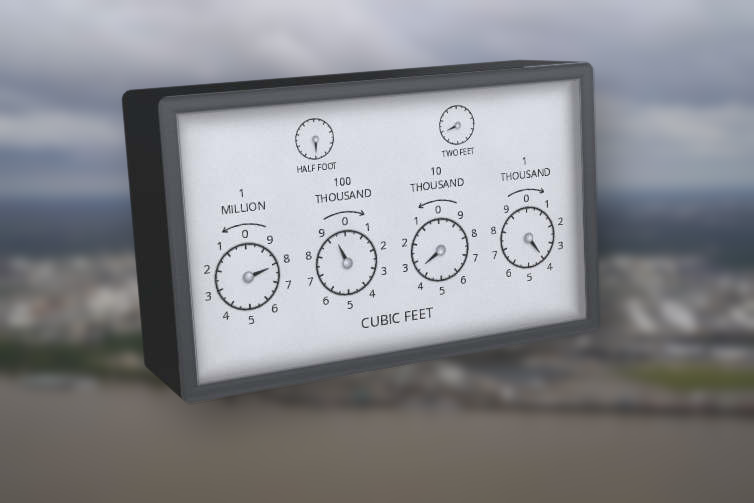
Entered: 793400 ft³
